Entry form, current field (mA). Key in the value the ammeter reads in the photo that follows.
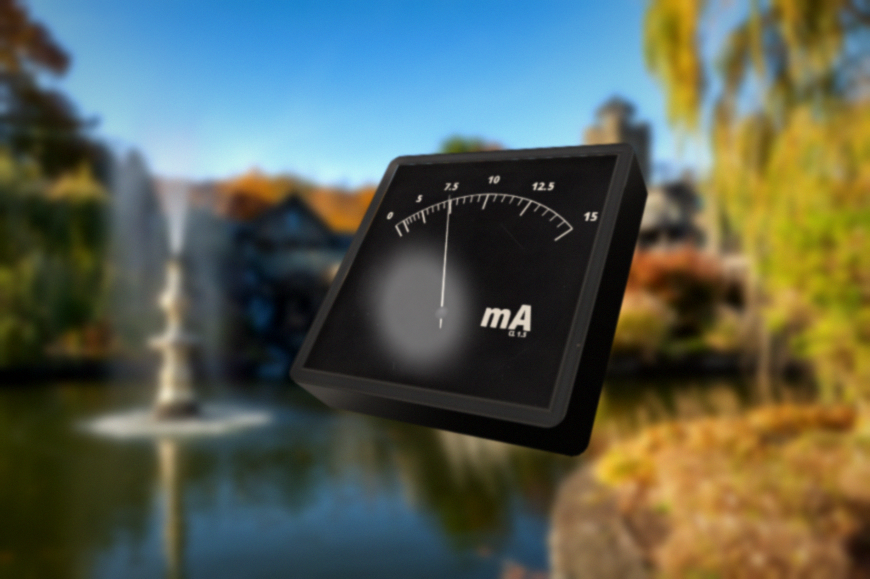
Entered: 7.5 mA
